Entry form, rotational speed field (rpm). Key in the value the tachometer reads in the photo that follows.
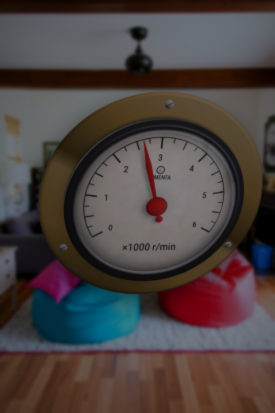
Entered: 2625 rpm
